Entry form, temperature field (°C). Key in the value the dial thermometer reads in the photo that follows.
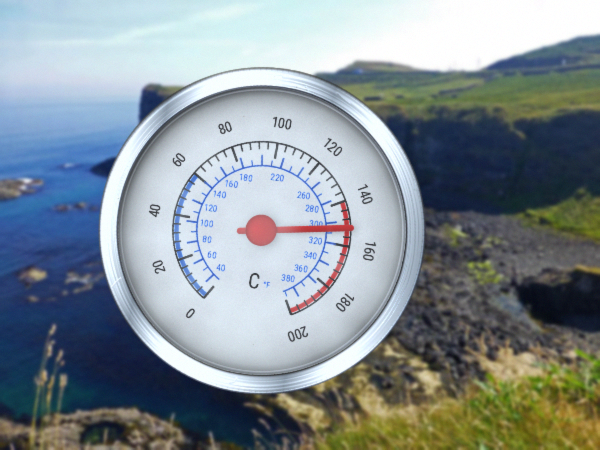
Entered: 152 °C
